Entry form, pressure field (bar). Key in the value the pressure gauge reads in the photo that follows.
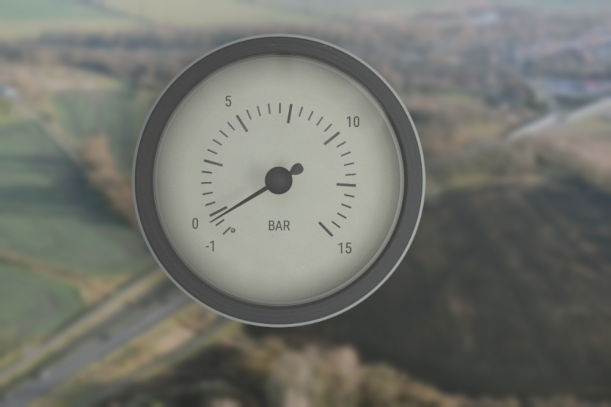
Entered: -0.25 bar
